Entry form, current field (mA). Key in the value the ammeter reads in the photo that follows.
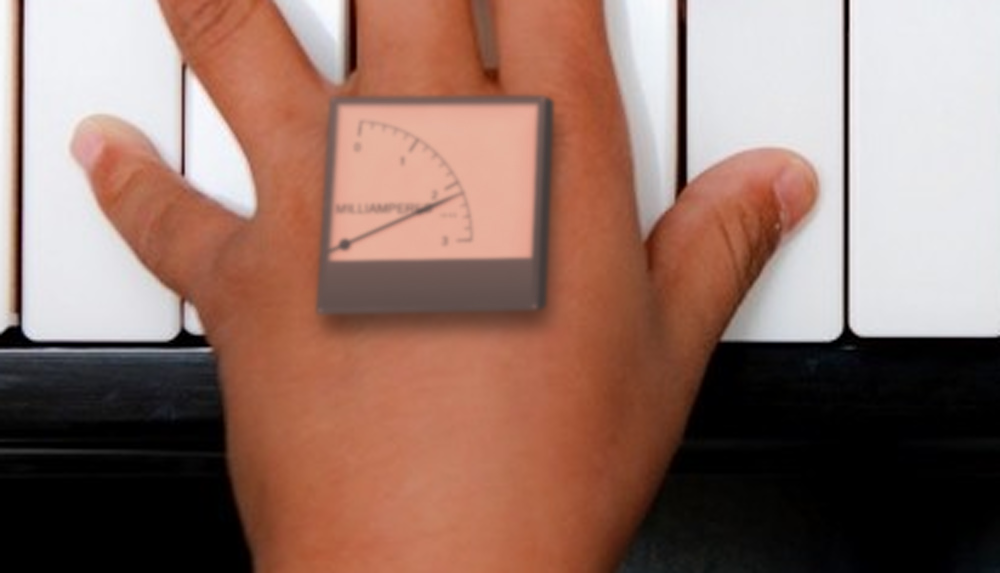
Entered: 2.2 mA
